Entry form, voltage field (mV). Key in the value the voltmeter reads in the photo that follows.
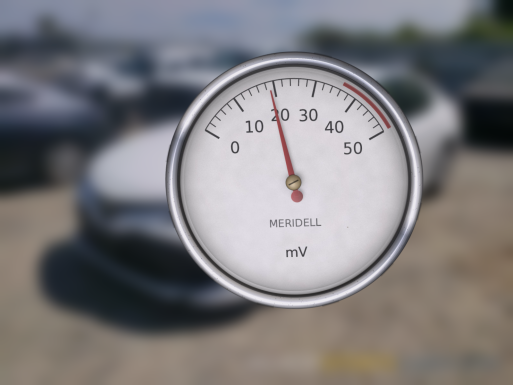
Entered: 19 mV
